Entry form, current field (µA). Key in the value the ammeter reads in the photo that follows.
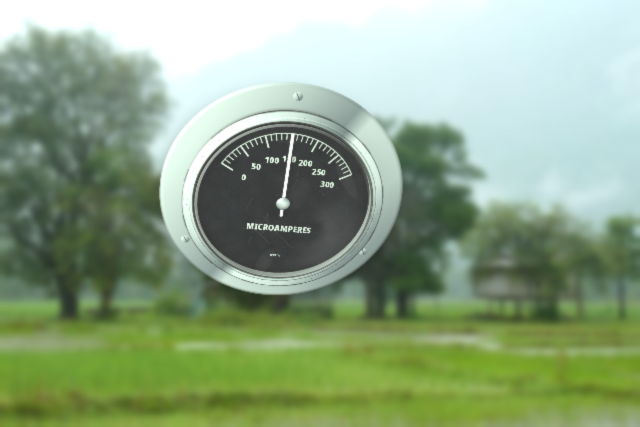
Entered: 150 µA
